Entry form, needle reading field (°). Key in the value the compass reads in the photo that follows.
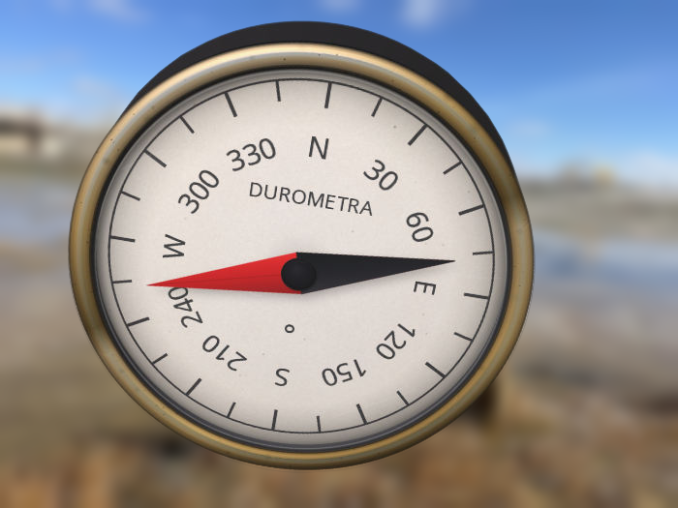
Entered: 255 °
